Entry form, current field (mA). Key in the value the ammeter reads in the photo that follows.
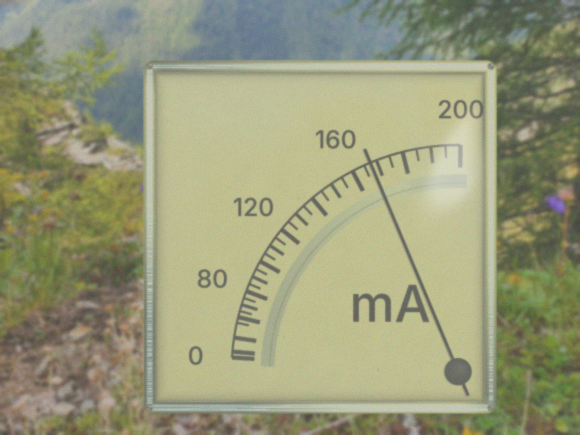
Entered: 167.5 mA
